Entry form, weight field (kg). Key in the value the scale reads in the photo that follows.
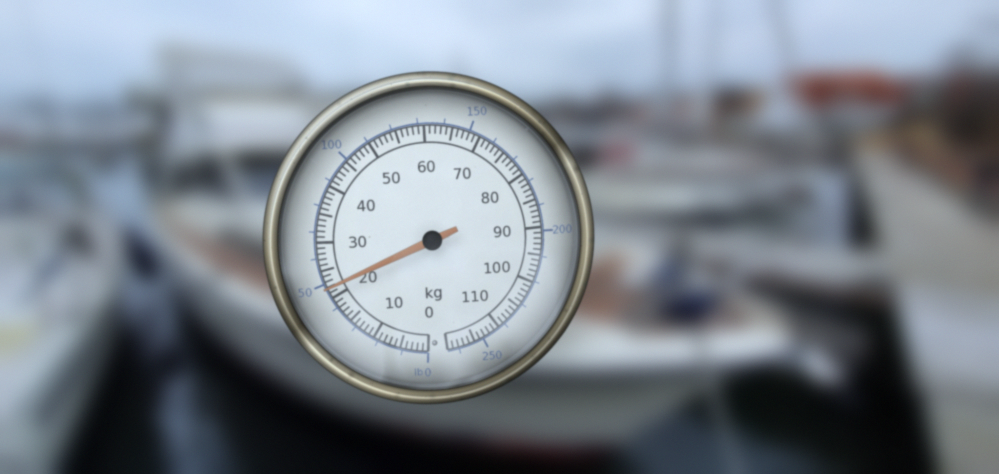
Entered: 22 kg
